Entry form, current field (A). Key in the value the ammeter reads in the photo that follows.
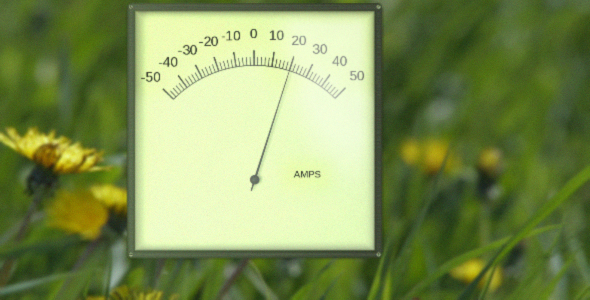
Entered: 20 A
